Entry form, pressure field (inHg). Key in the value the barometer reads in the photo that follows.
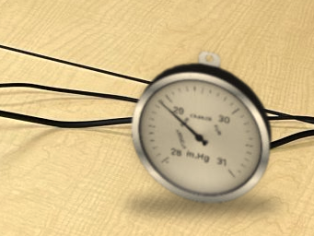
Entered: 28.9 inHg
